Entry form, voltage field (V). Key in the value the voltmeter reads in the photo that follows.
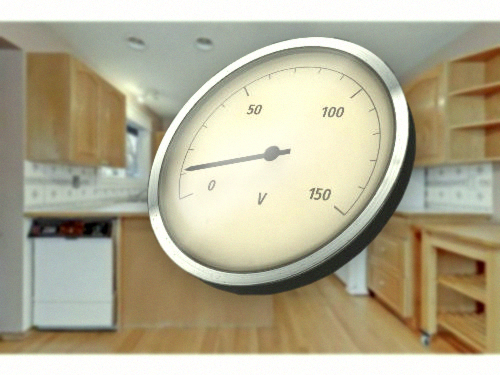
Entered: 10 V
